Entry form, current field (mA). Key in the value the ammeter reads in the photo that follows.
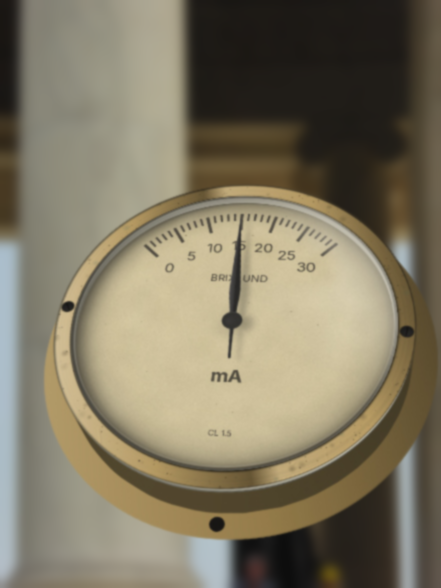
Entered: 15 mA
